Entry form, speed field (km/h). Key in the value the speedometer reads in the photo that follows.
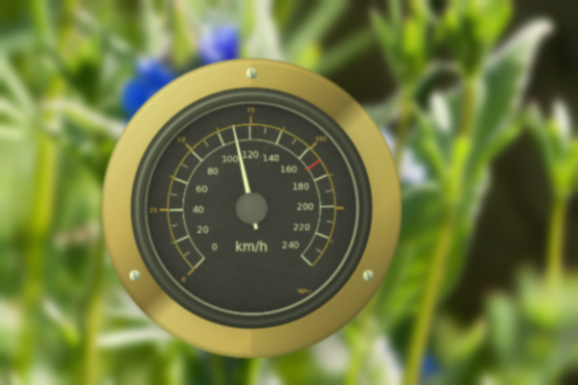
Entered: 110 km/h
